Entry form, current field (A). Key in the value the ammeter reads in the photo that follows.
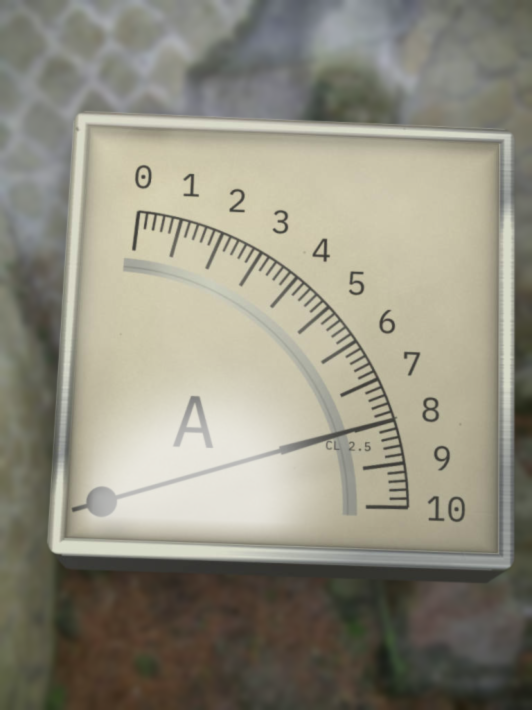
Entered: 8 A
